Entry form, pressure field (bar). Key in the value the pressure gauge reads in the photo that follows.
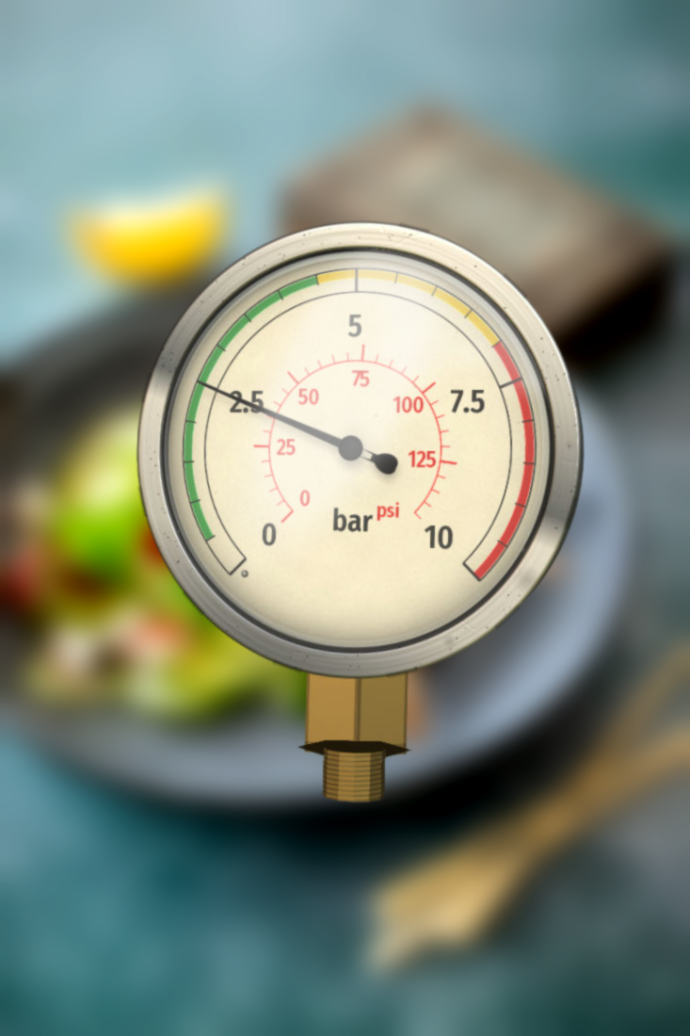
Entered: 2.5 bar
